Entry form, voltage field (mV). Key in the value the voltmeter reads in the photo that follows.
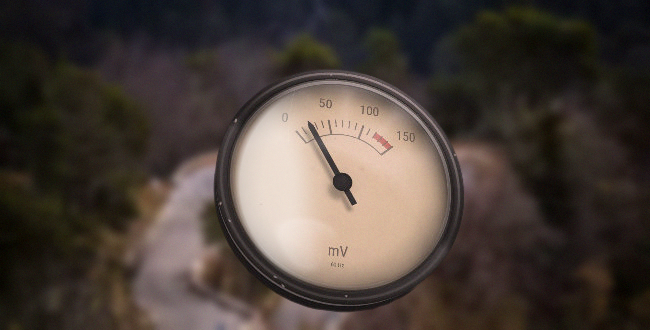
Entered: 20 mV
